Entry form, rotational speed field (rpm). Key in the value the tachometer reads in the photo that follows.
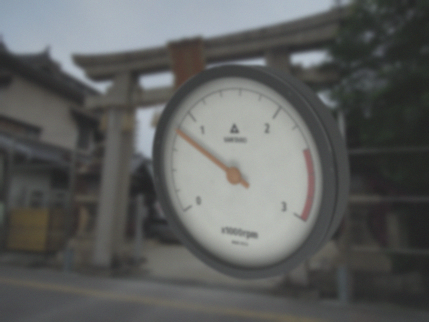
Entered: 800 rpm
